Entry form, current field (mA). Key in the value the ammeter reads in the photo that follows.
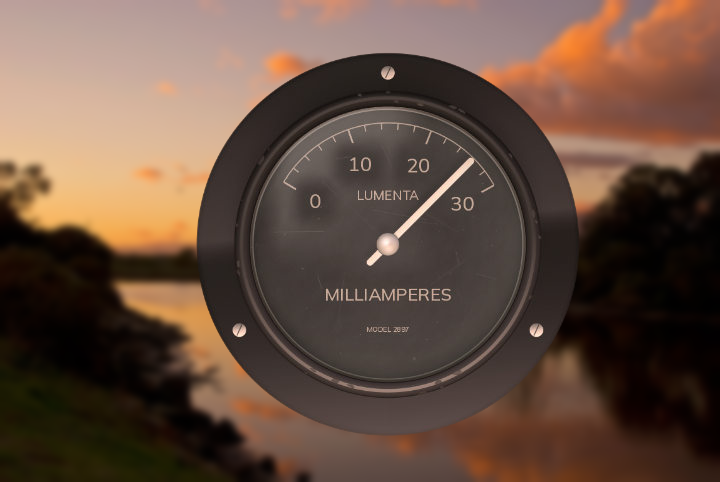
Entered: 26 mA
